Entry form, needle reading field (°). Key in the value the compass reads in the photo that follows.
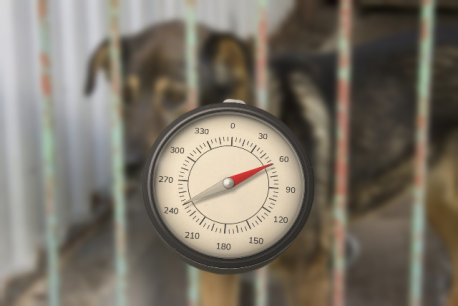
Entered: 60 °
